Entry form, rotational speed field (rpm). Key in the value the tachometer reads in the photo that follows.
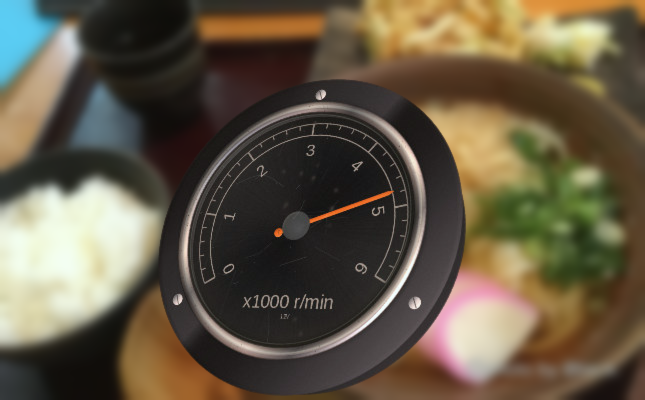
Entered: 4800 rpm
